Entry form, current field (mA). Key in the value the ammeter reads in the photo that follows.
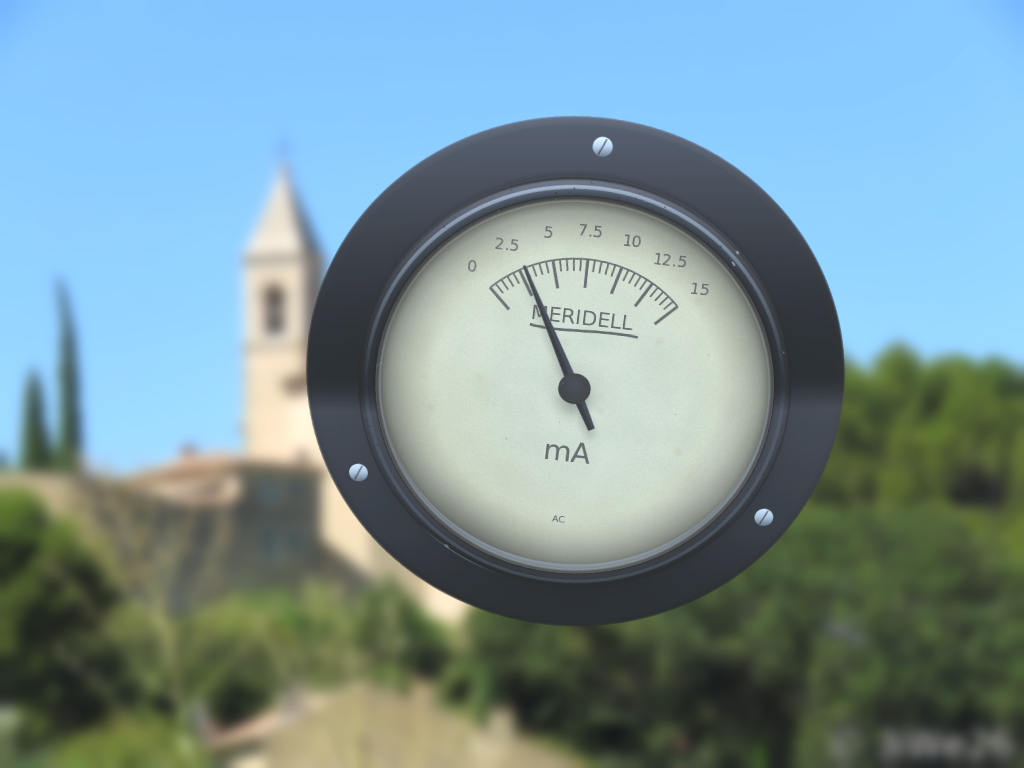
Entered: 3 mA
